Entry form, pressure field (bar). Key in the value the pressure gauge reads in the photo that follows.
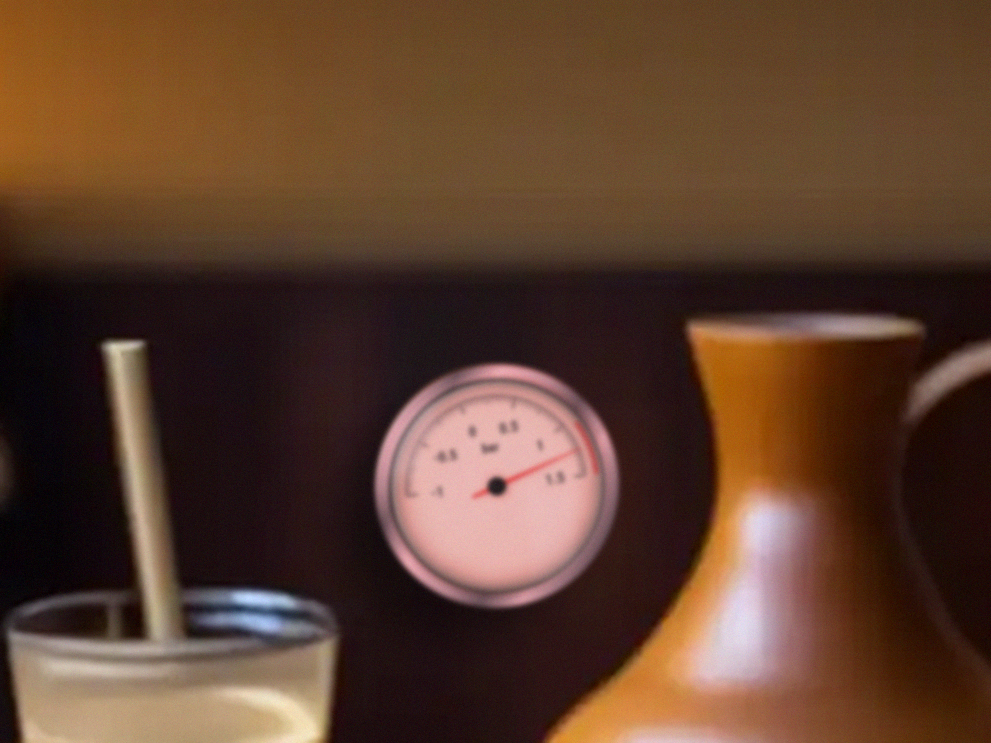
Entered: 1.25 bar
